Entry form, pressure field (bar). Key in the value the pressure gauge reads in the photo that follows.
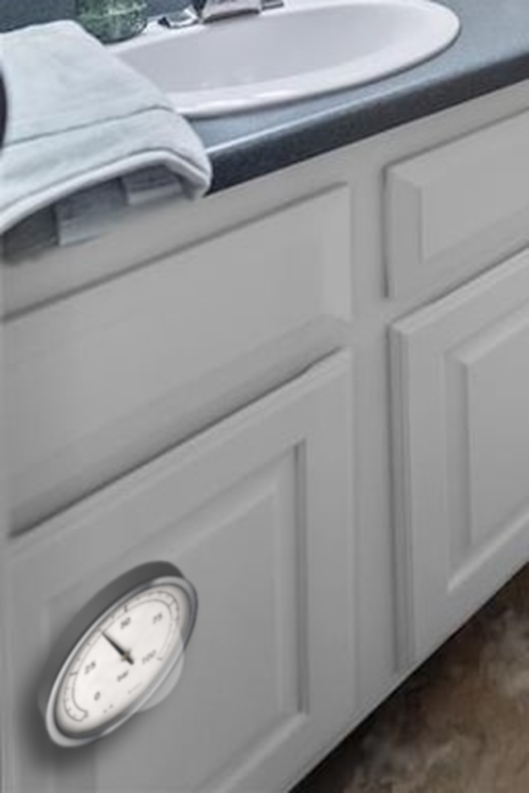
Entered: 40 bar
